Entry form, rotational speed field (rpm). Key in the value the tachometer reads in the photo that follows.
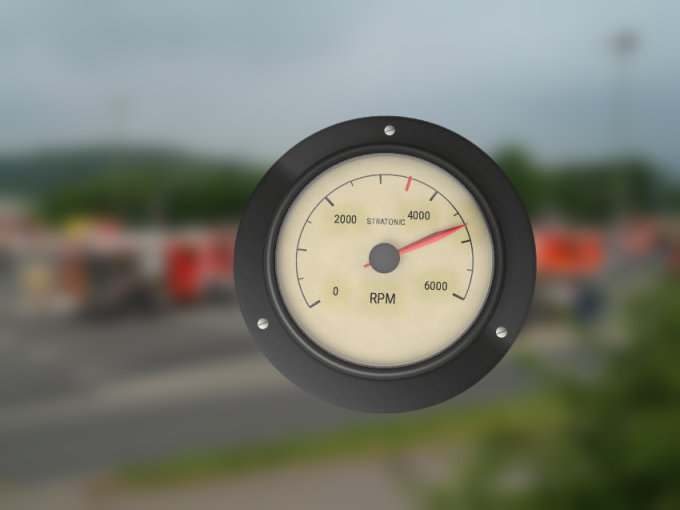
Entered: 4750 rpm
